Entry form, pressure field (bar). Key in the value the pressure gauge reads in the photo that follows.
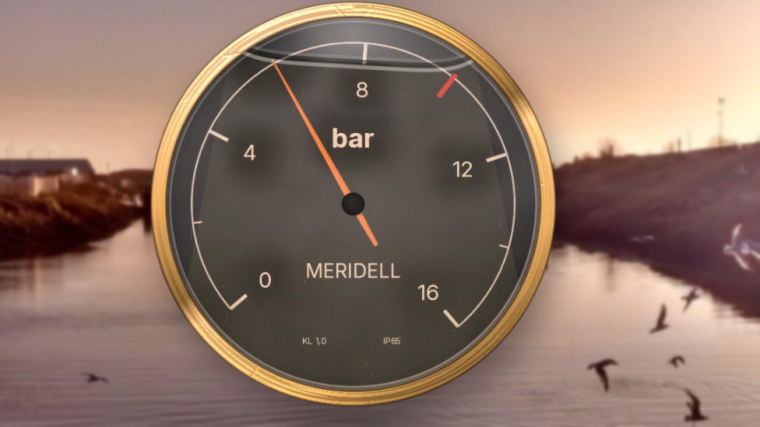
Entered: 6 bar
